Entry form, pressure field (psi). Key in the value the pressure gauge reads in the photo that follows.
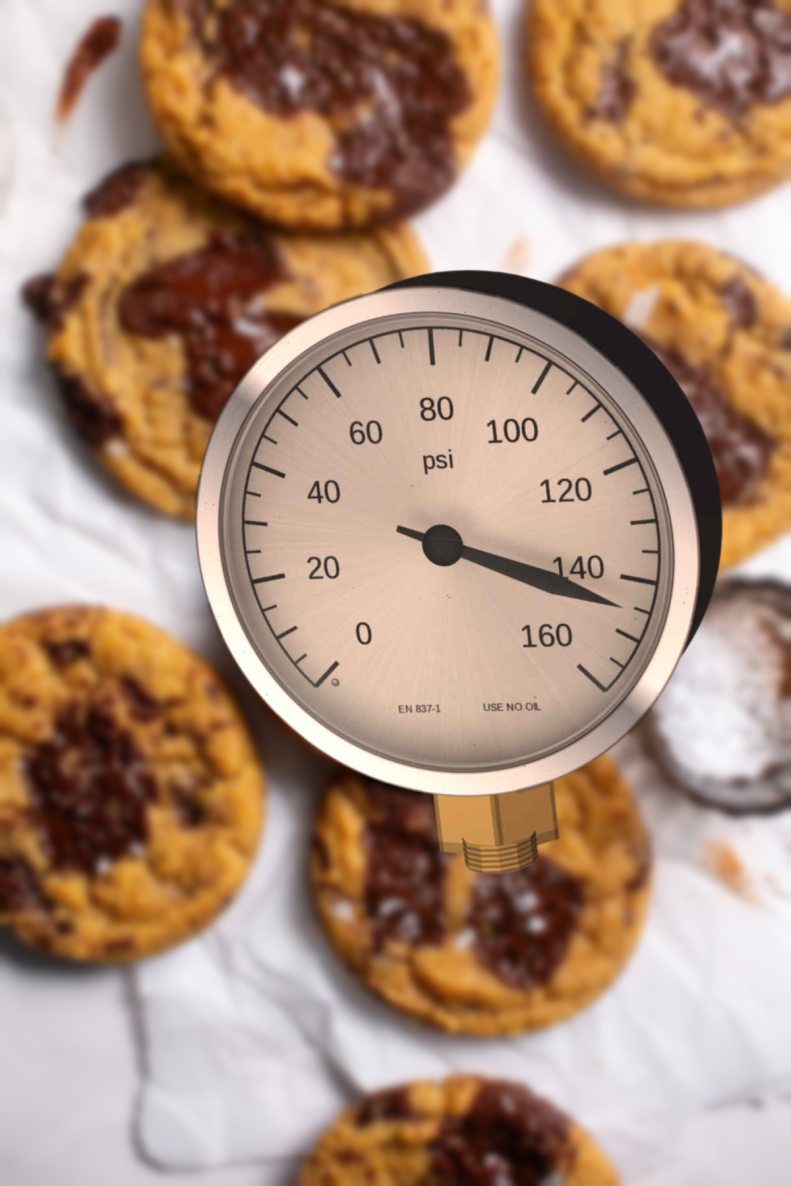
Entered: 145 psi
